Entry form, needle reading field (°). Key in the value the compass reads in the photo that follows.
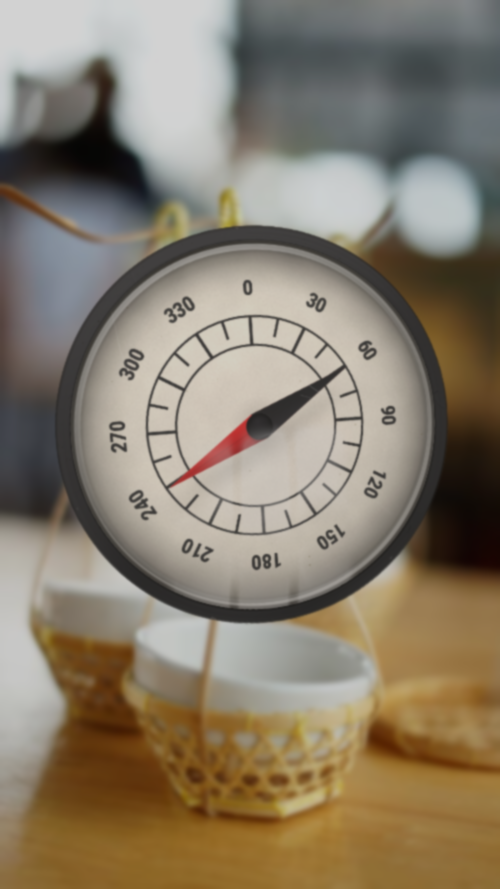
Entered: 240 °
